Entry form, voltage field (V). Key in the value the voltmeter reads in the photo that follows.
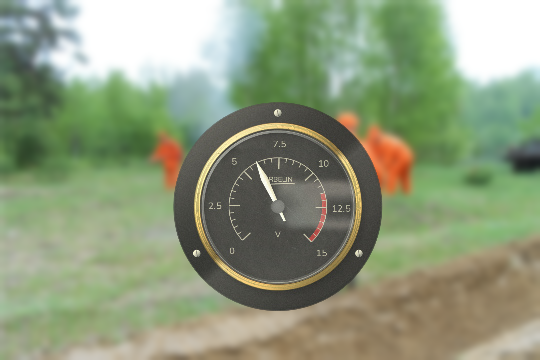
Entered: 6 V
